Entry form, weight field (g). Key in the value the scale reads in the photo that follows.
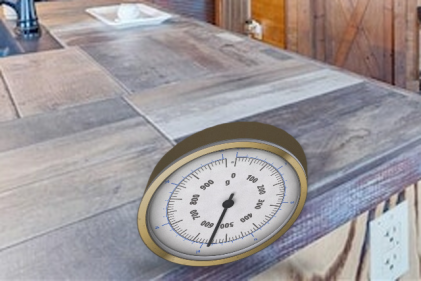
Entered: 550 g
